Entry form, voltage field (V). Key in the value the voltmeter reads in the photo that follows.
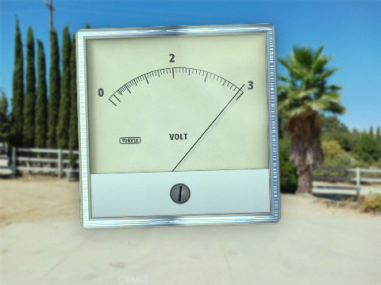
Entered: 2.95 V
